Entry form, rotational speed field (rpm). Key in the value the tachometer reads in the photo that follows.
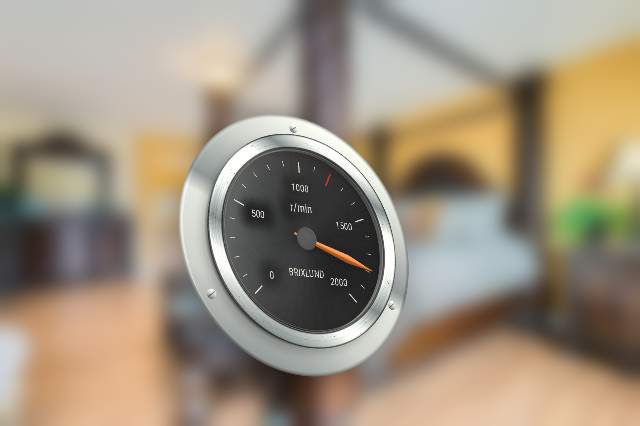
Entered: 1800 rpm
